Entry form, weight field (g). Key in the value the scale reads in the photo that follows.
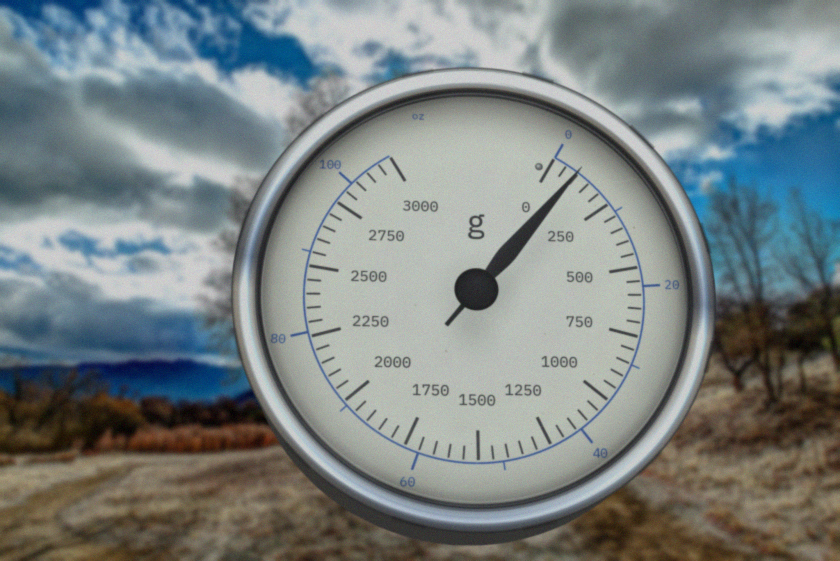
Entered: 100 g
